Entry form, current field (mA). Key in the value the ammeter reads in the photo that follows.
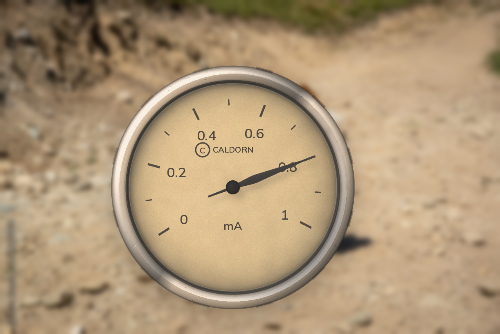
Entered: 0.8 mA
